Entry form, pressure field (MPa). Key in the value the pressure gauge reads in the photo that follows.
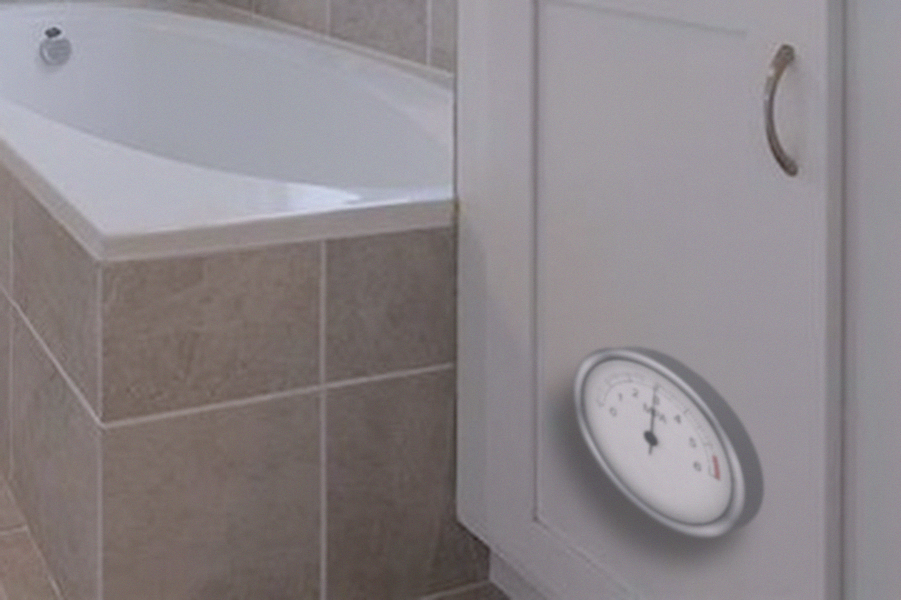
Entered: 3 MPa
